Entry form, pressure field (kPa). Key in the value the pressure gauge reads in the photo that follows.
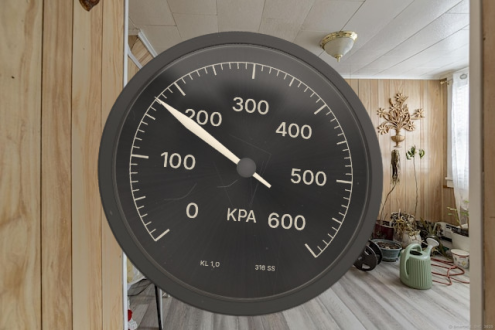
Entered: 170 kPa
